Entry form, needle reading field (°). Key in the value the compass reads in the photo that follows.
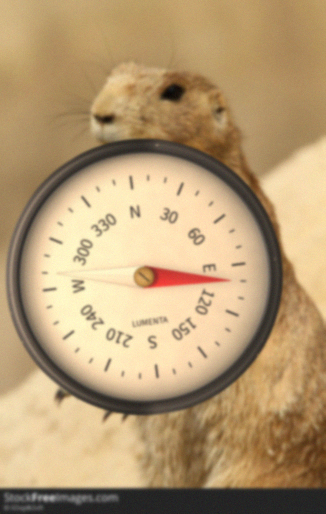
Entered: 100 °
